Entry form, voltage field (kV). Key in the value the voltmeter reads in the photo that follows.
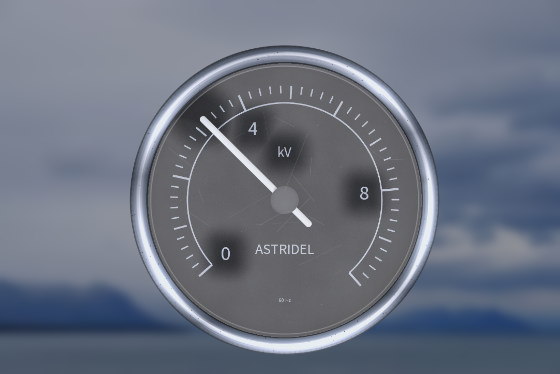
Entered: 3.2 kV
